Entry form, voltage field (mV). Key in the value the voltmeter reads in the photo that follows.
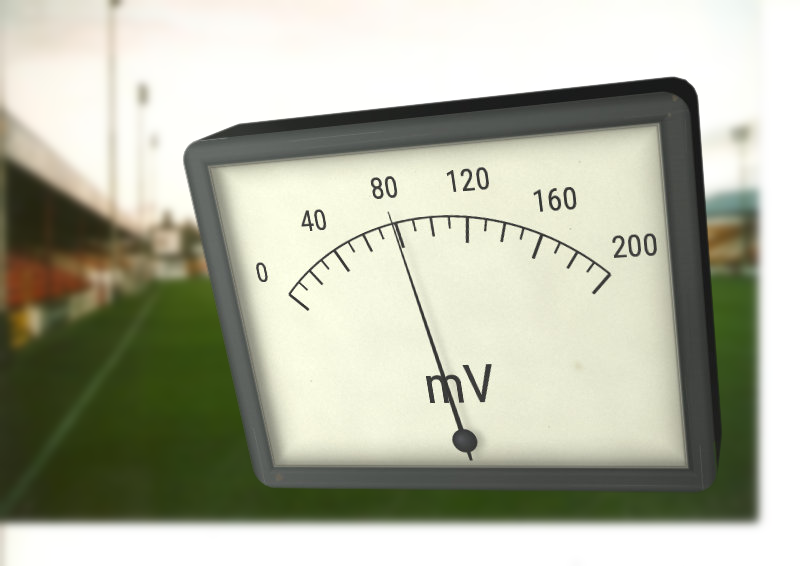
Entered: 80 mV
